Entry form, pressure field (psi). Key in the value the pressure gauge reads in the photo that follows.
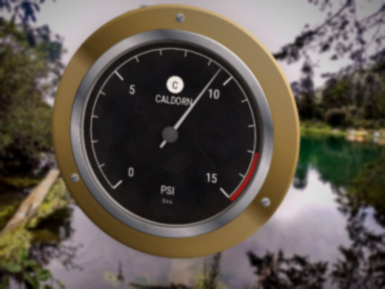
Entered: 9.5 psi
